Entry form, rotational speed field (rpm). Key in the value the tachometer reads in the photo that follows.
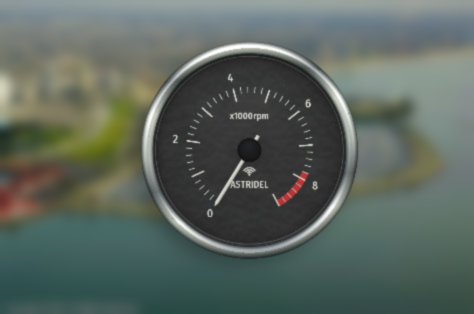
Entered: 0 rpm
